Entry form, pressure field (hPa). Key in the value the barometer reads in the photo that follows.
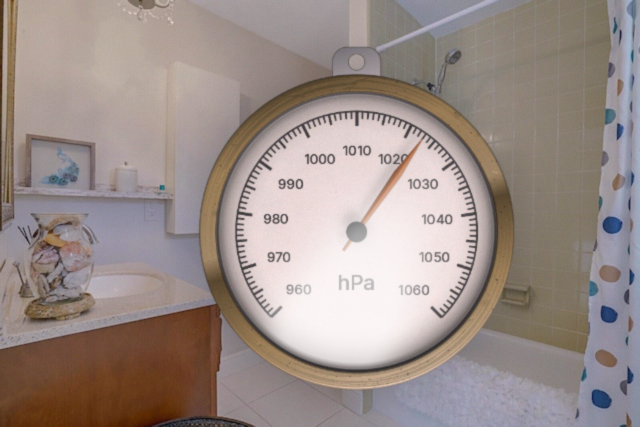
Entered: 1023 hPa
